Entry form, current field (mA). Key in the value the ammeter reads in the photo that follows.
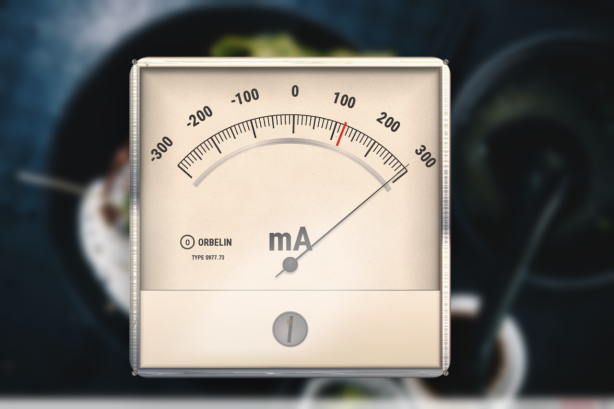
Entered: 290 mA
